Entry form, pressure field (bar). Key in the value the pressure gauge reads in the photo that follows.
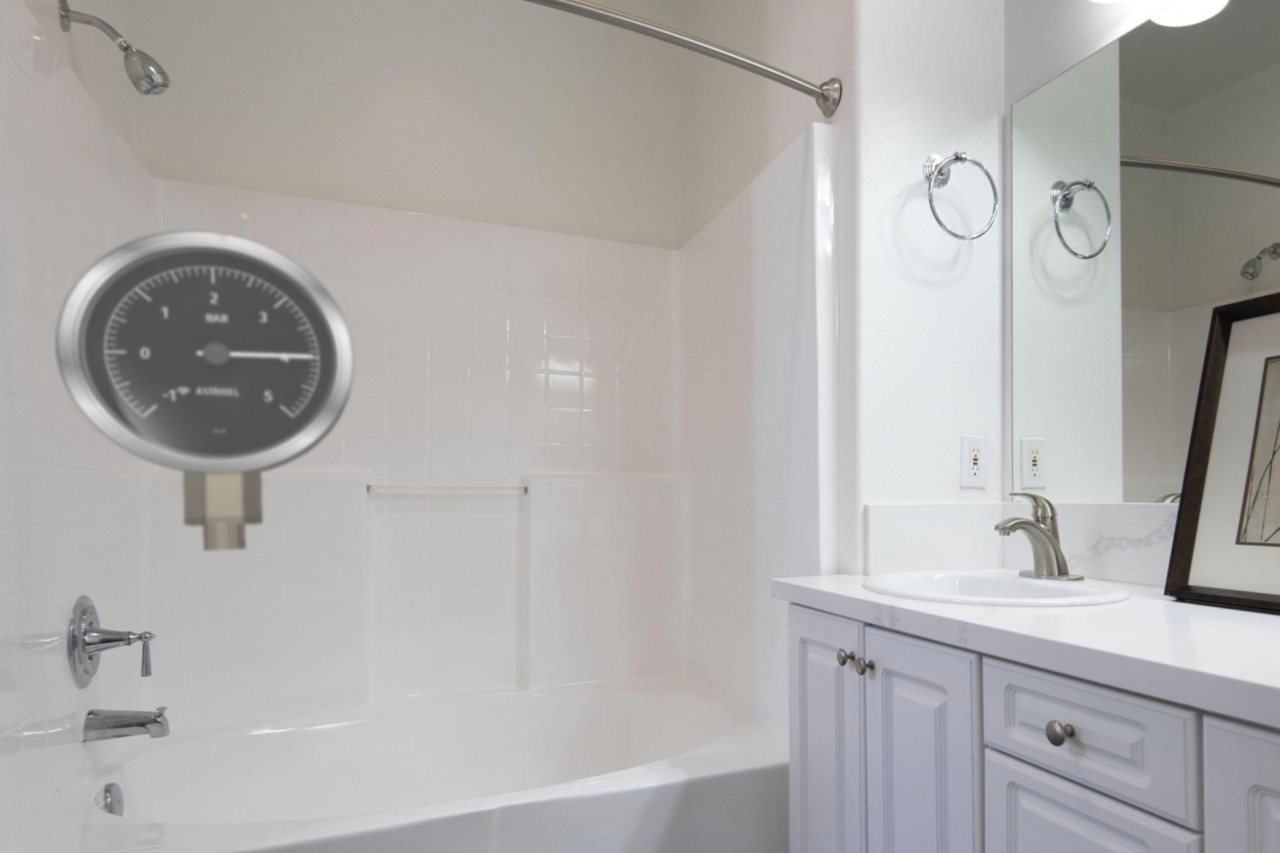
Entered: 4 bar
